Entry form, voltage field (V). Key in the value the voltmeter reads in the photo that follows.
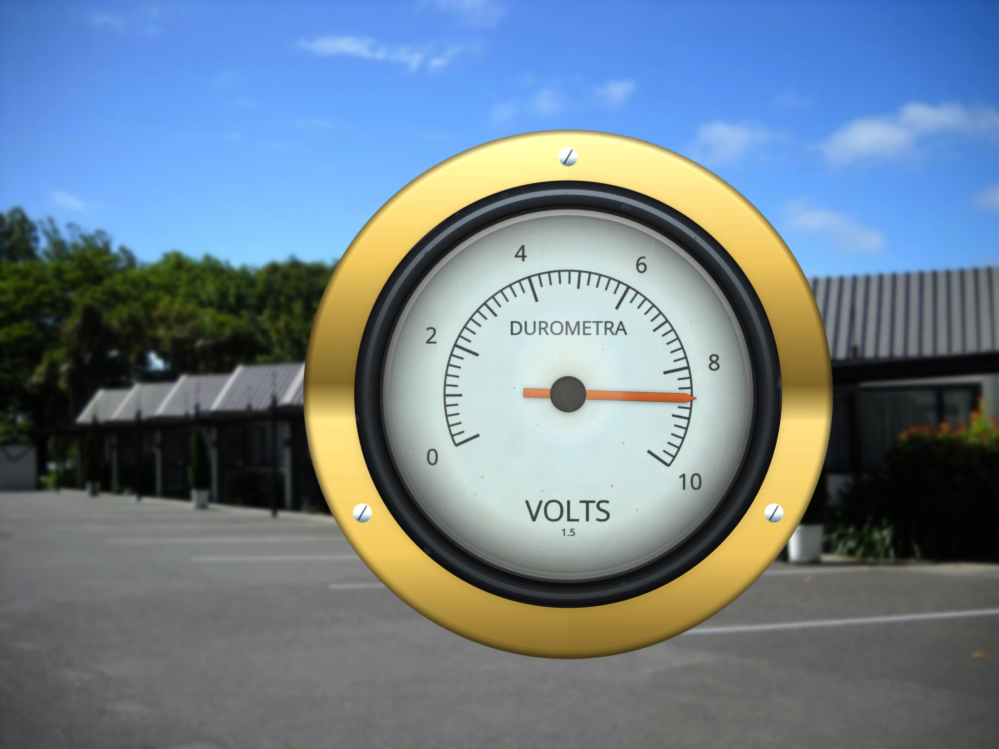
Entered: 8.6 V
